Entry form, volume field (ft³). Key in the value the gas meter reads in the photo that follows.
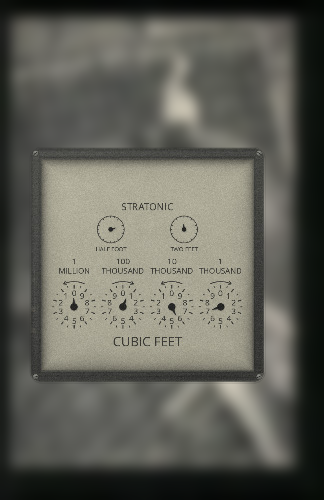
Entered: 5700 ft³
